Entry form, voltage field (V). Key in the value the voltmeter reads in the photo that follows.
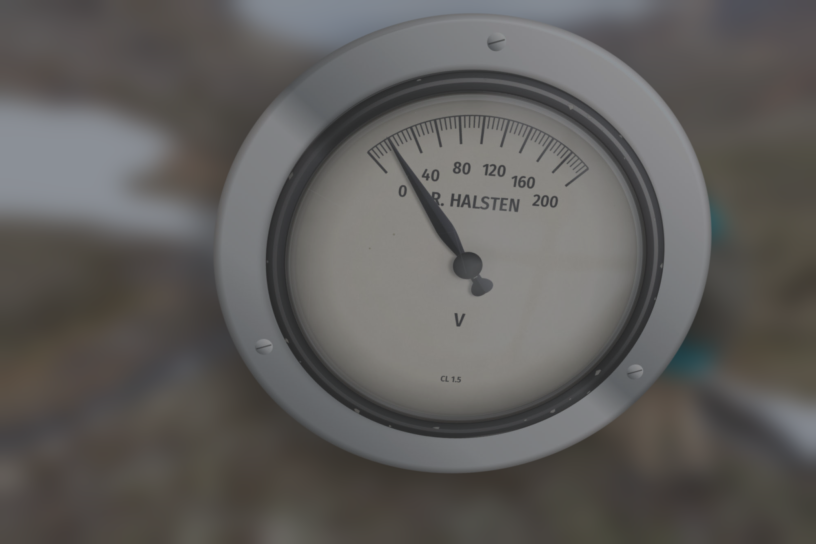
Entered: 20 V
